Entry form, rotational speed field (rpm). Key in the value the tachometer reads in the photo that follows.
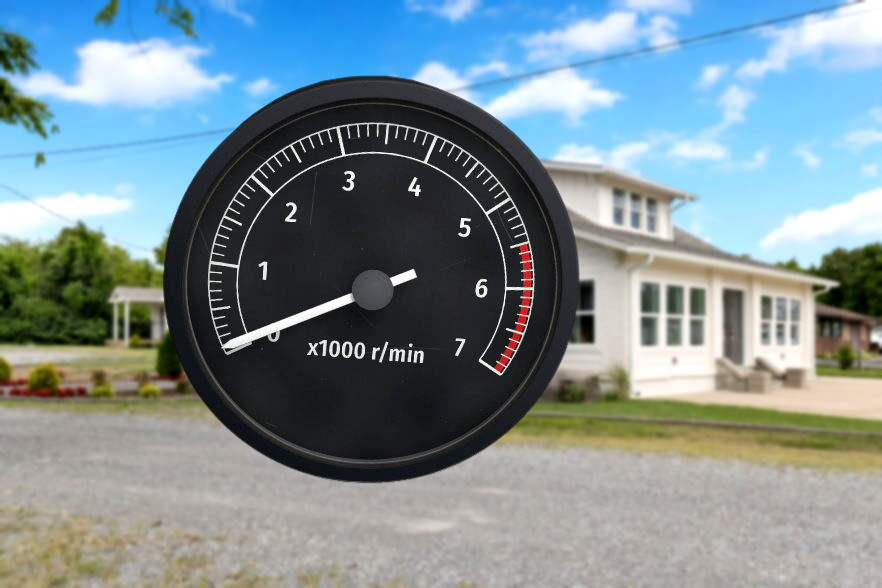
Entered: 100 rpm
